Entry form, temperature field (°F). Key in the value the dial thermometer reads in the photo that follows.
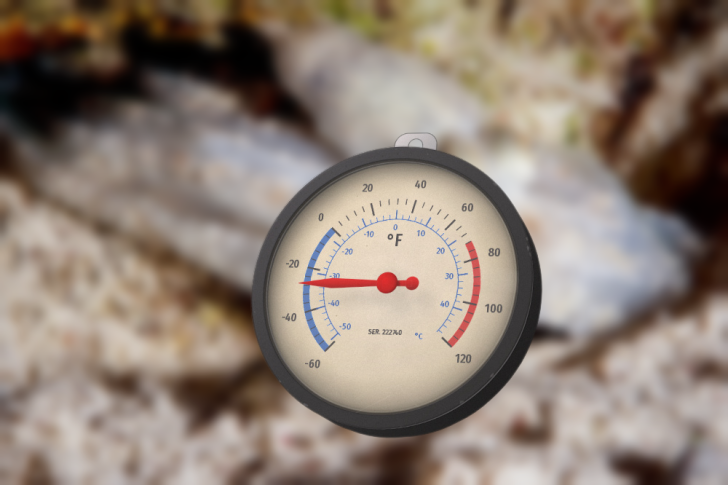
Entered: -28 °F
